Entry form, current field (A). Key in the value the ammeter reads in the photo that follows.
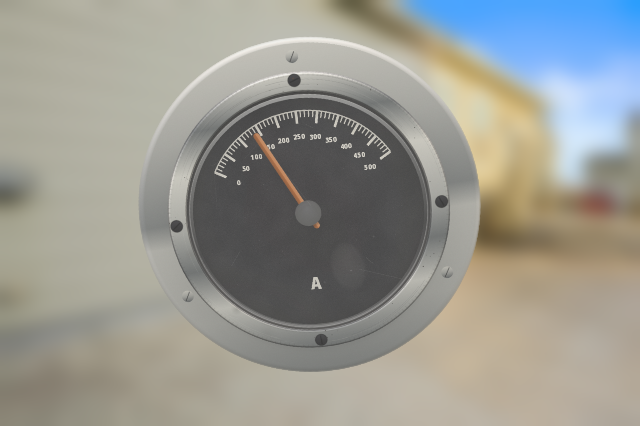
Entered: 140 A
